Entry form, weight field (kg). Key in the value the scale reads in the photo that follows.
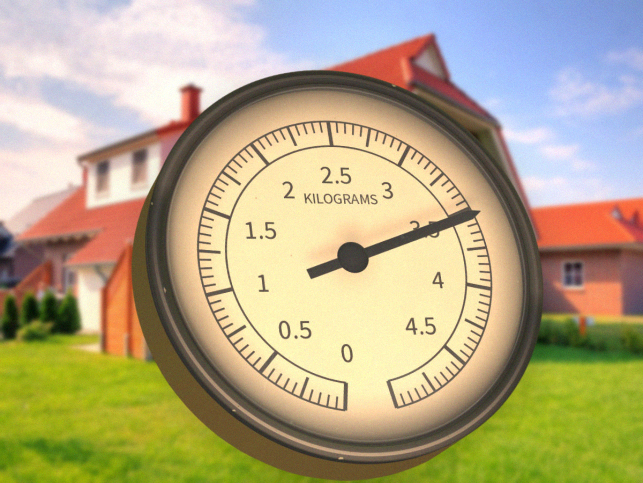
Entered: 3.55 kg
